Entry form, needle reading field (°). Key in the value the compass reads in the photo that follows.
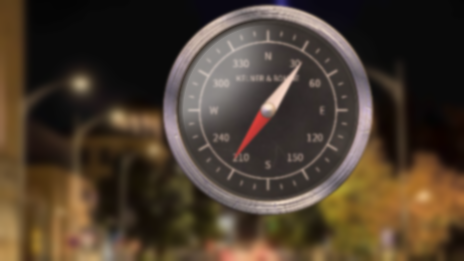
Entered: 215 °
